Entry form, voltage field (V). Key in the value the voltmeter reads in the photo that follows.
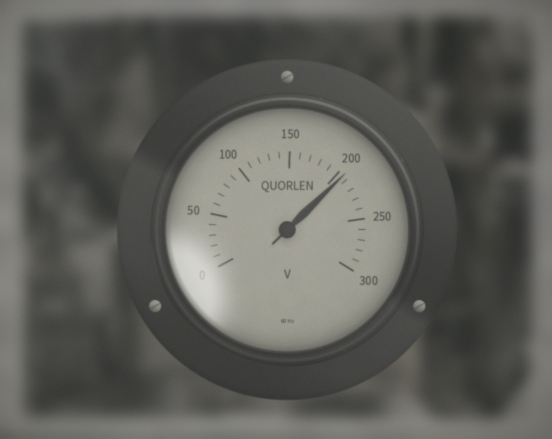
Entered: 205 V
